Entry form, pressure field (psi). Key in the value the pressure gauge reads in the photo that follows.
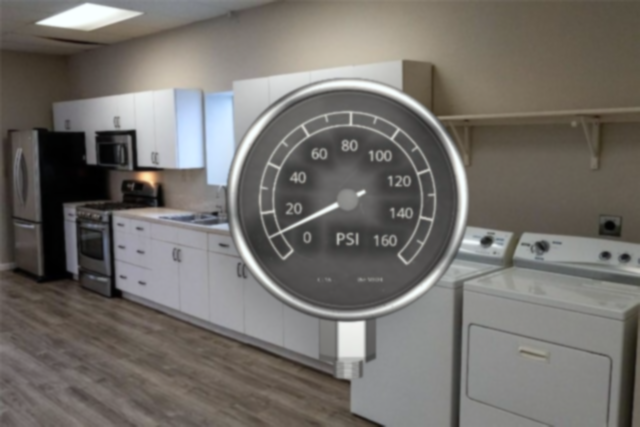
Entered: 10 psi
